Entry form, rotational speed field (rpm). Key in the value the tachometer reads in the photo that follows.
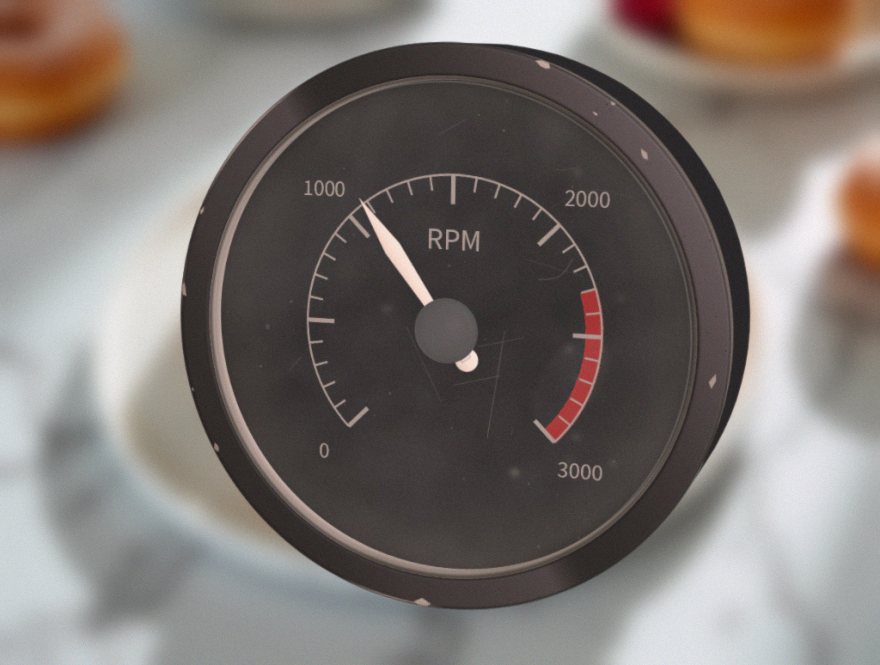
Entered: 1100 rpm
